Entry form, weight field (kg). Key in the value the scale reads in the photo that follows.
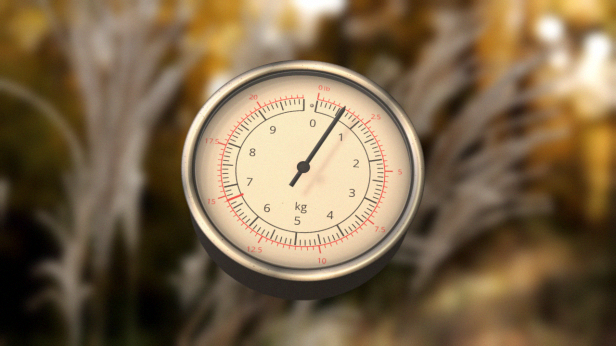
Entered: 0.6 kg
